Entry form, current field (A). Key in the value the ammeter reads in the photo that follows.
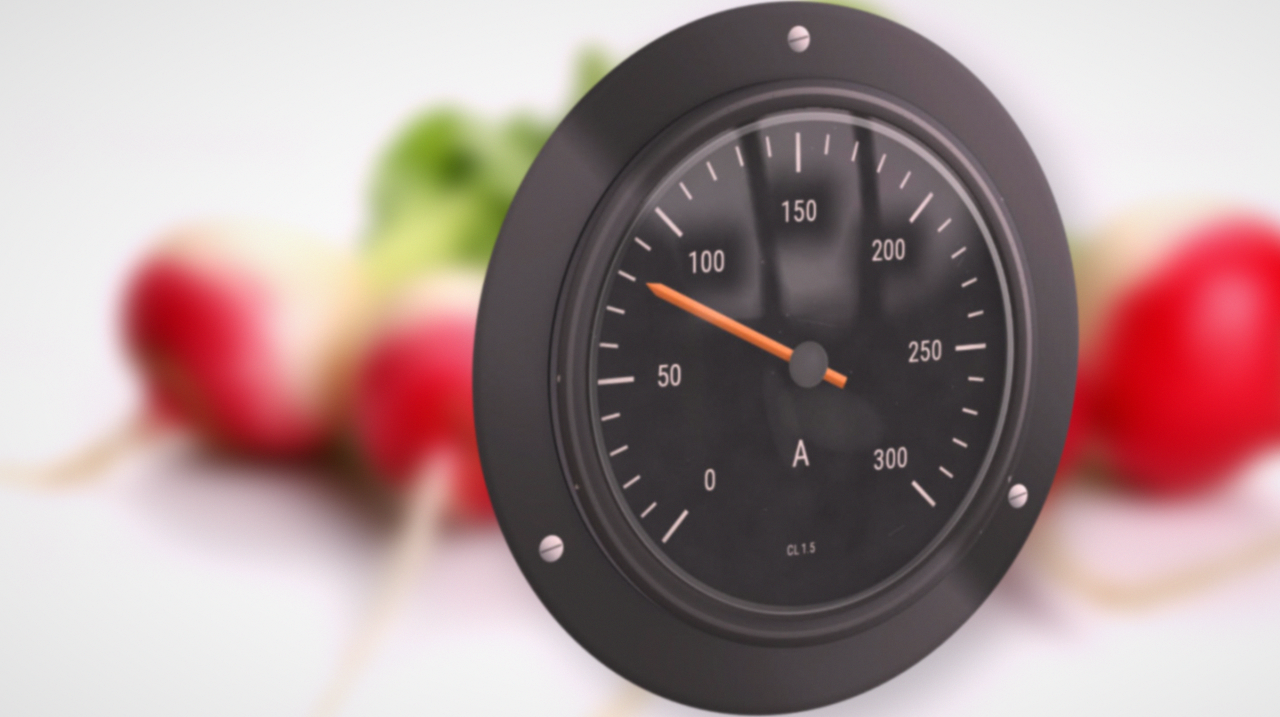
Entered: 80 A
